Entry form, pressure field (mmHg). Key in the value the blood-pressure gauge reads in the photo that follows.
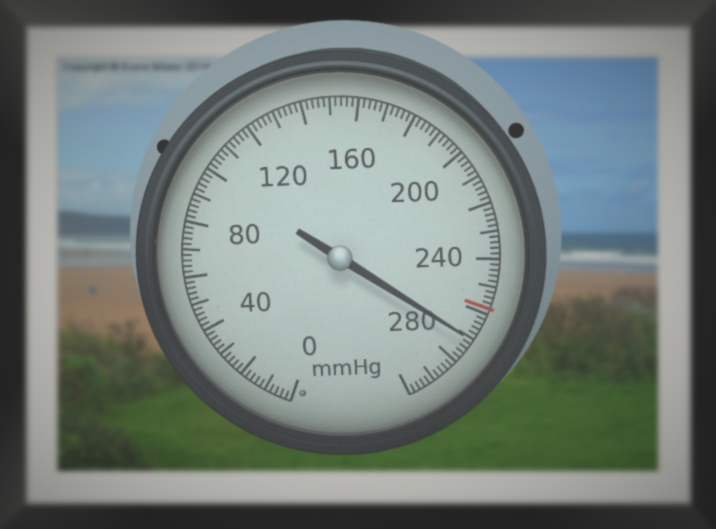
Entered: 270 mmHg
